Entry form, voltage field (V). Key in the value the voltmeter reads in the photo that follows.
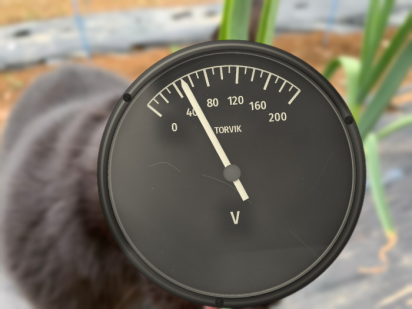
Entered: 50 V
